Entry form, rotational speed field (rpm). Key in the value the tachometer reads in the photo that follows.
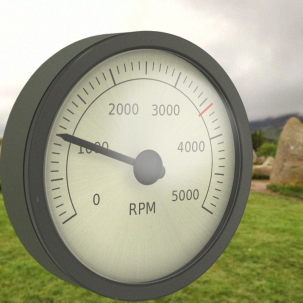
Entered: 1000 rpm
